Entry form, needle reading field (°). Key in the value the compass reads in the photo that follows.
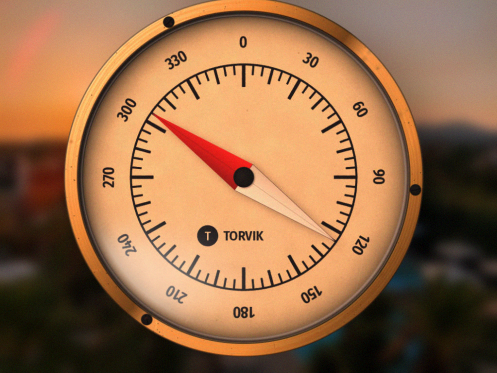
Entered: 305 °
